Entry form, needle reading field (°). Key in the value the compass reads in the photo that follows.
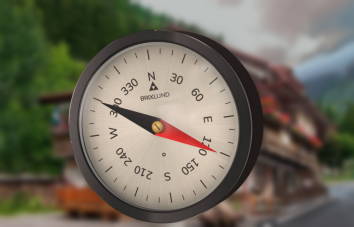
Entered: 120 °
